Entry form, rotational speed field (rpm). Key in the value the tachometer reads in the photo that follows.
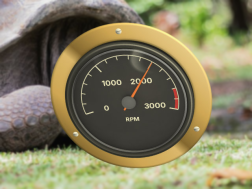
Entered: 2000 rpm
